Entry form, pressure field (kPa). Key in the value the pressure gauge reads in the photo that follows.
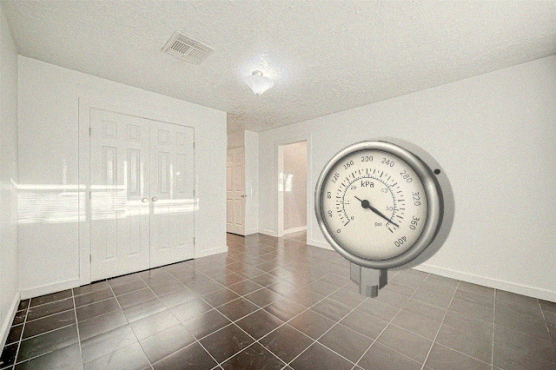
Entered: 380 kPa
